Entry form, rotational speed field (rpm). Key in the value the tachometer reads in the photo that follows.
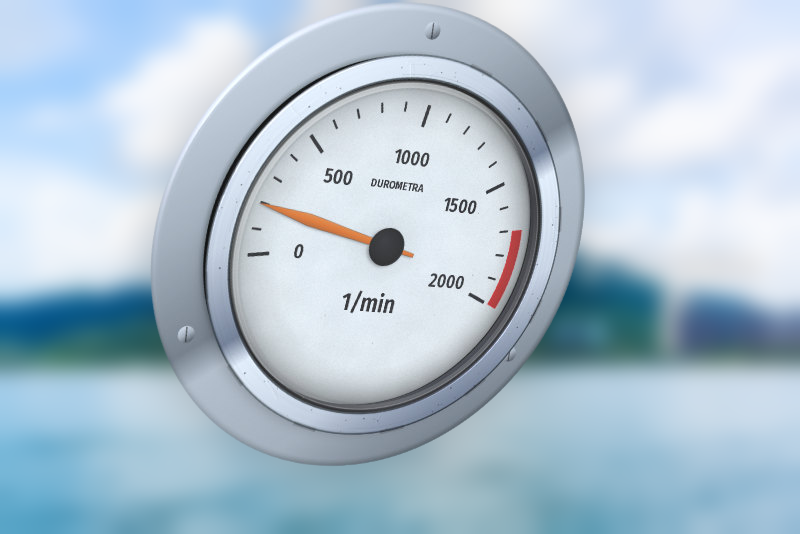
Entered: 200 rpm
